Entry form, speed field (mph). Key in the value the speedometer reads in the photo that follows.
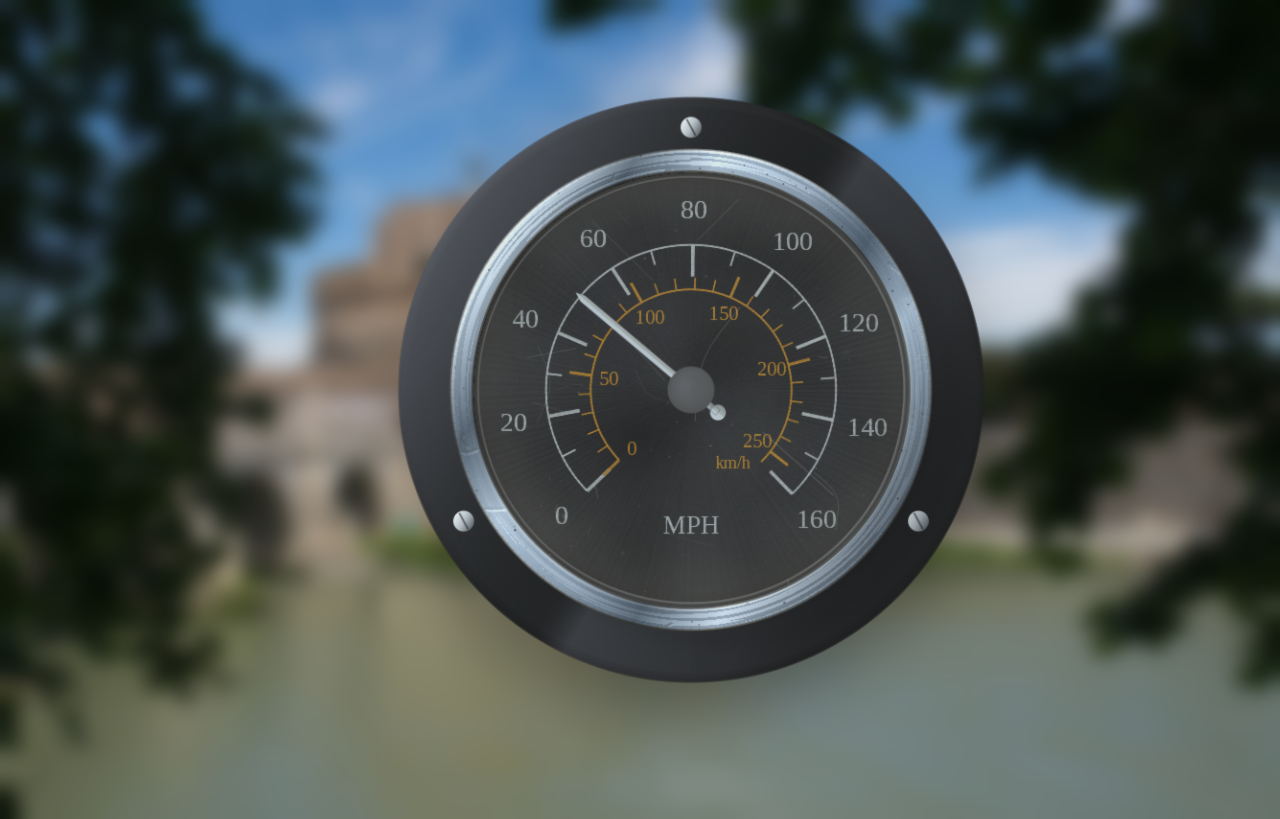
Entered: 50 mph
